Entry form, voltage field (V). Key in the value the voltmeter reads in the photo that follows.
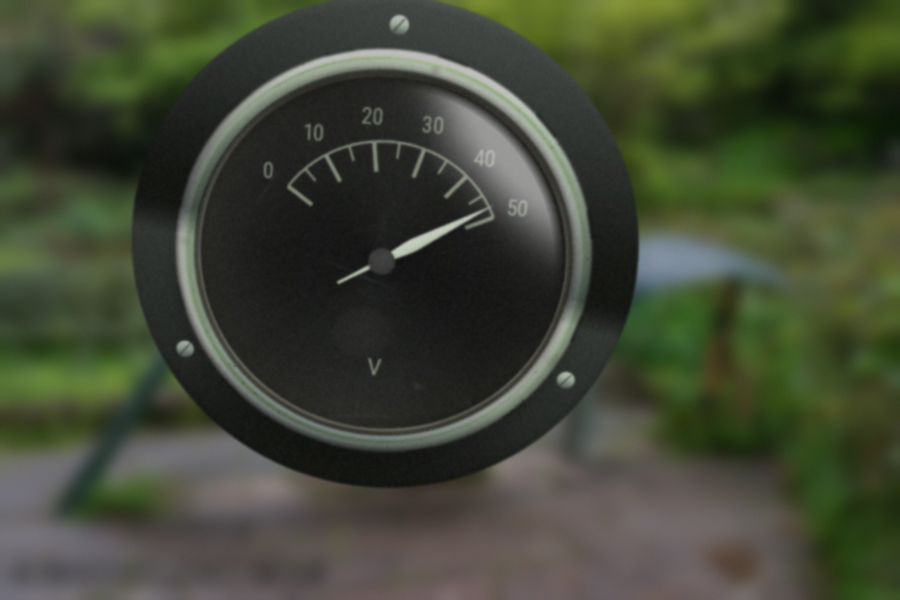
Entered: 47.5 V
